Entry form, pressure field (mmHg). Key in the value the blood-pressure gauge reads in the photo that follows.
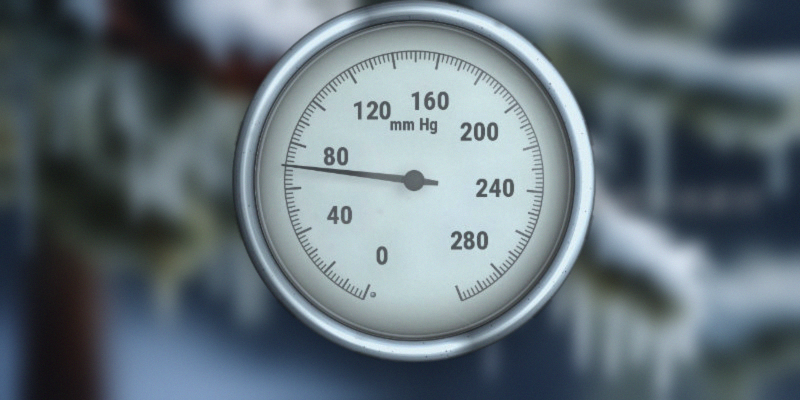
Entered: 70 mmHg
